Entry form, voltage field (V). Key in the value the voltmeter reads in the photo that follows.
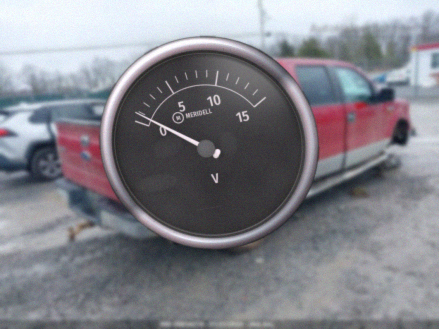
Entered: 1 V
